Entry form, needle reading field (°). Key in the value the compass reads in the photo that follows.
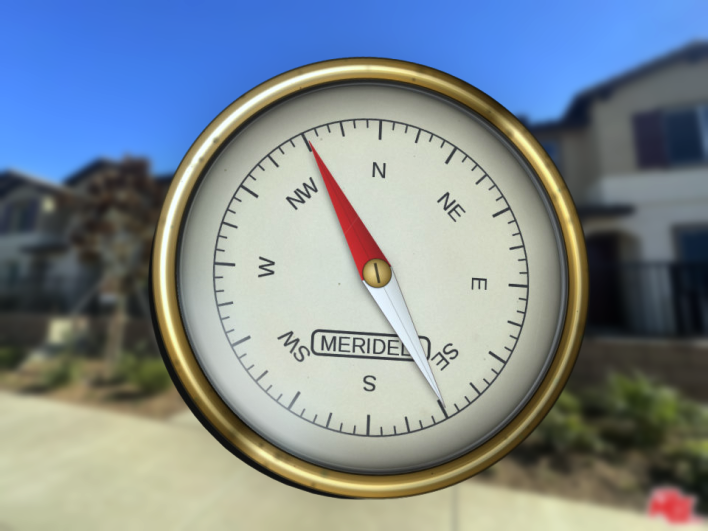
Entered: 330 °
